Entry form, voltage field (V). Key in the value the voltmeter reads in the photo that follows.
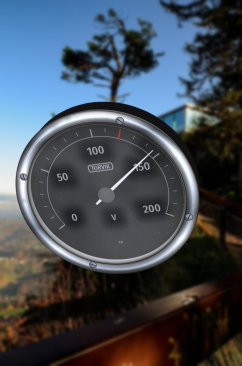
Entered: 145 V
